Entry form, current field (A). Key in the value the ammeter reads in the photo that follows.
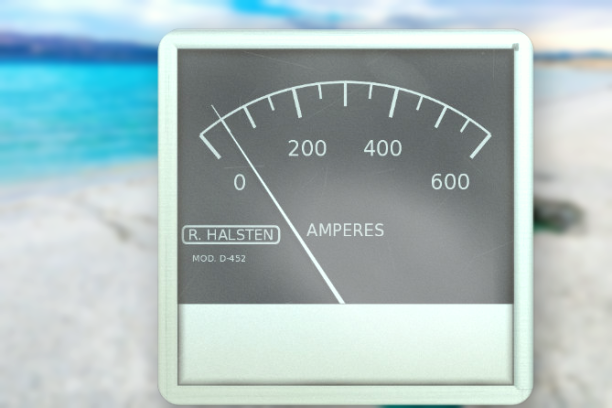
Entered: 50 A
